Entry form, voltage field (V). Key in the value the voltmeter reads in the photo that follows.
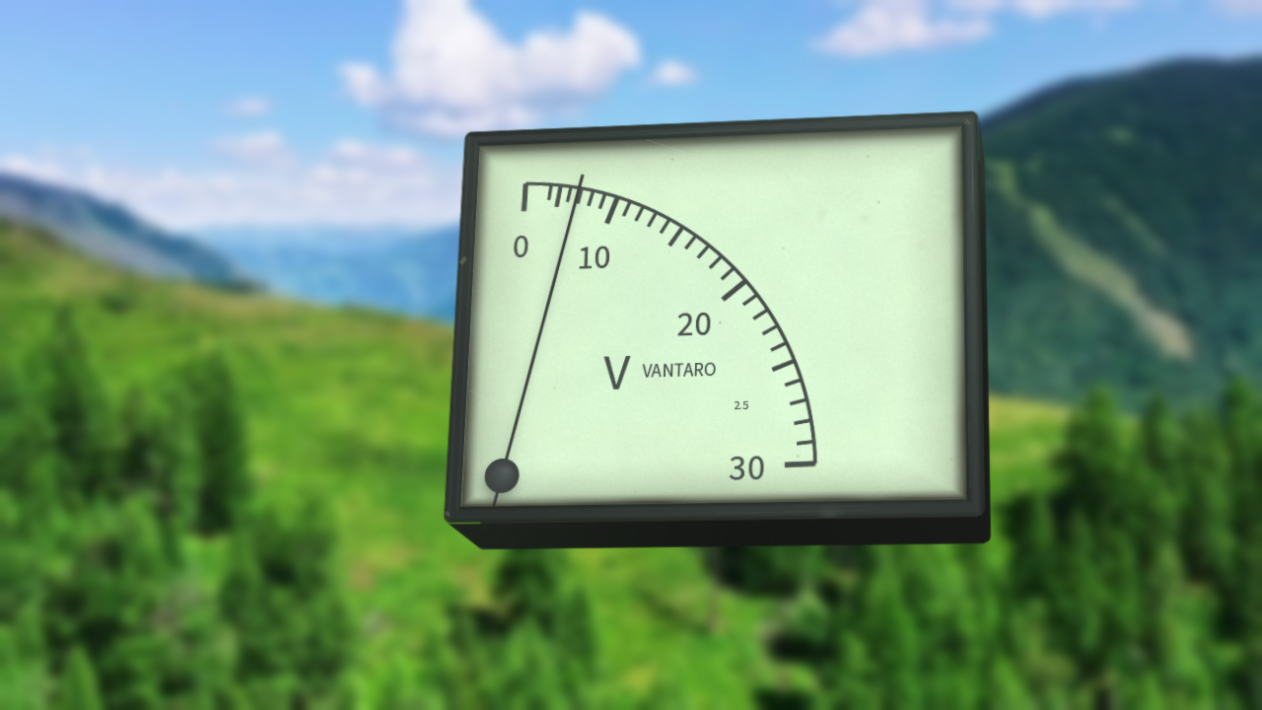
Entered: 7 V
